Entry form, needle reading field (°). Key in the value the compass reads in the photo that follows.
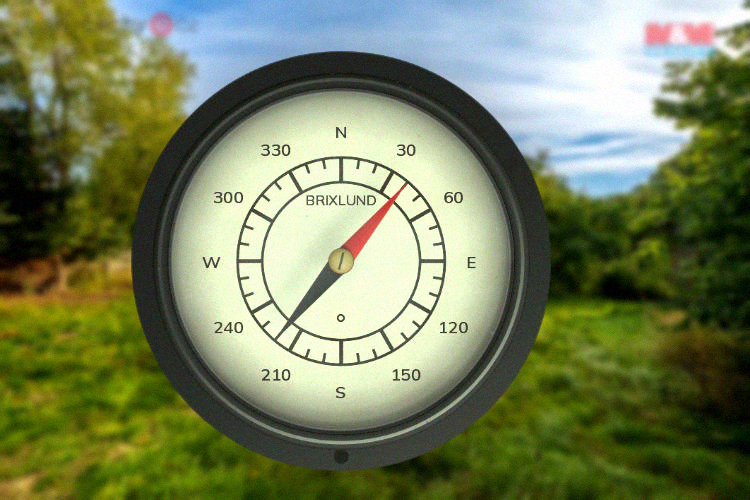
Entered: 40 °
